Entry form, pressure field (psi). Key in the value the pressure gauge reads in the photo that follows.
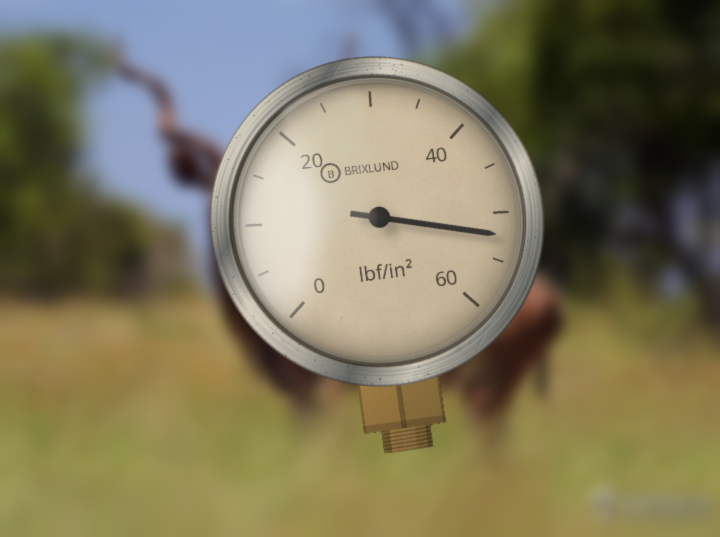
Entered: 52.5 psi
